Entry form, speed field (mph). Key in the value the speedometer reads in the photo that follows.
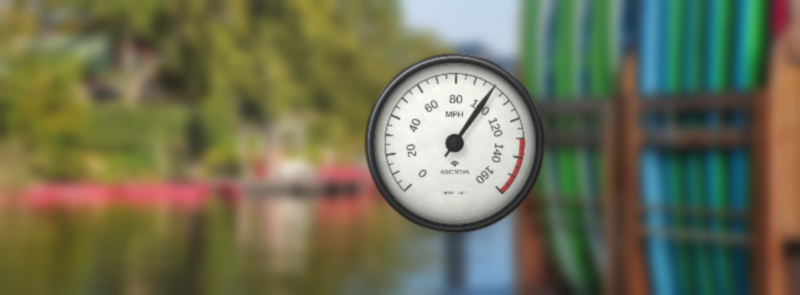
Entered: 100 mph
